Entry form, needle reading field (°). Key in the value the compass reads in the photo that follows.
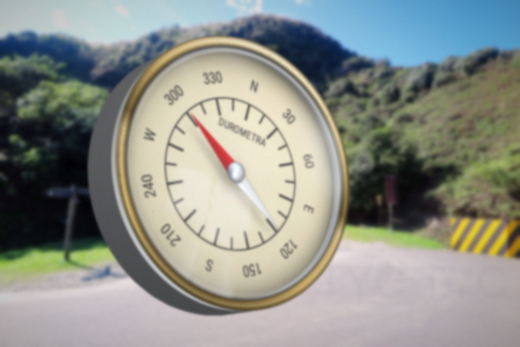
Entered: 300 °
